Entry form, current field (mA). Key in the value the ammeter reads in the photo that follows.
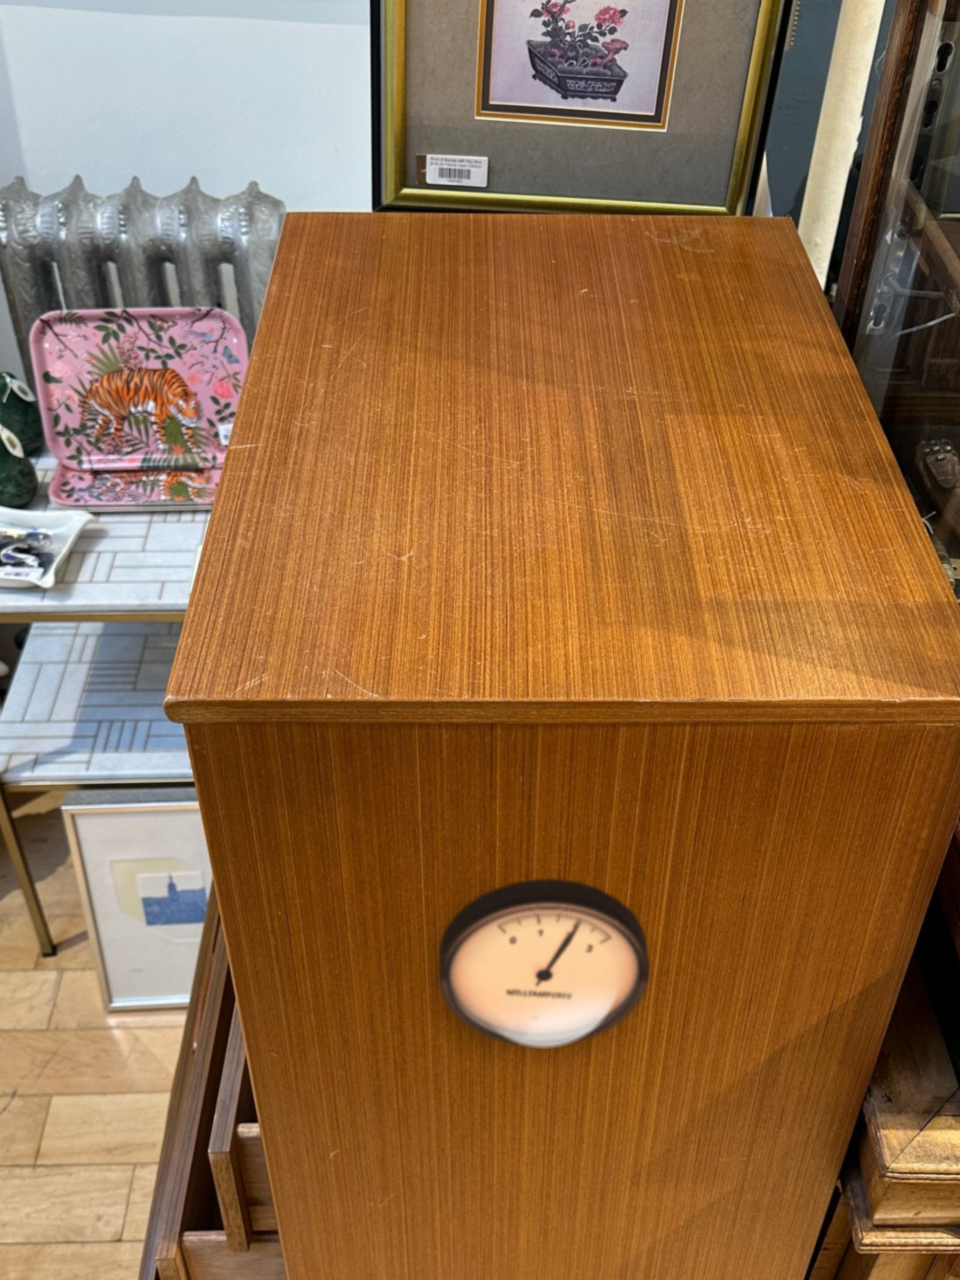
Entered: 2 mA
